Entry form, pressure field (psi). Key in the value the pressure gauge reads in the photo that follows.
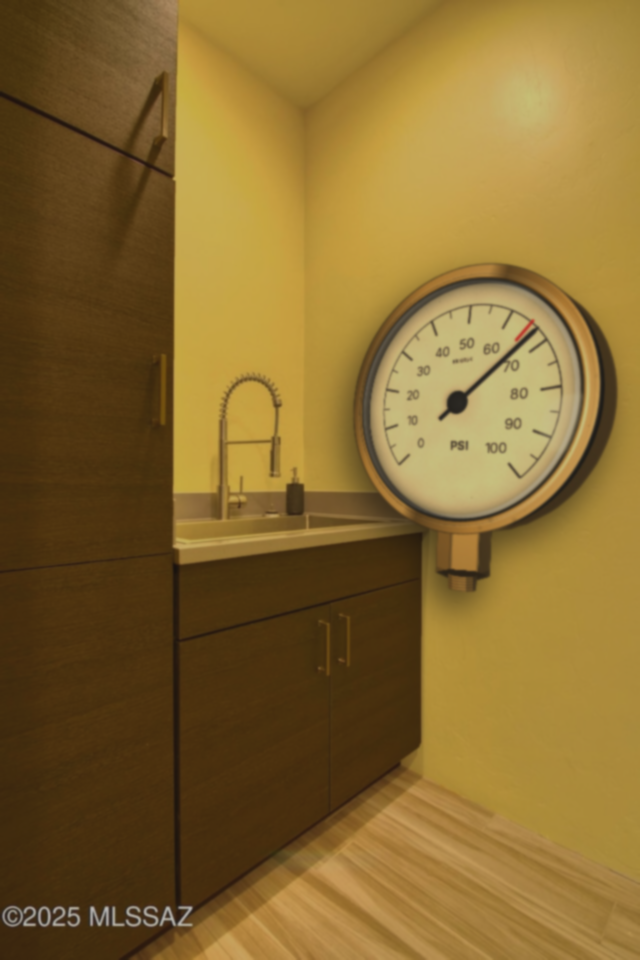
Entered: 67.5 psi
